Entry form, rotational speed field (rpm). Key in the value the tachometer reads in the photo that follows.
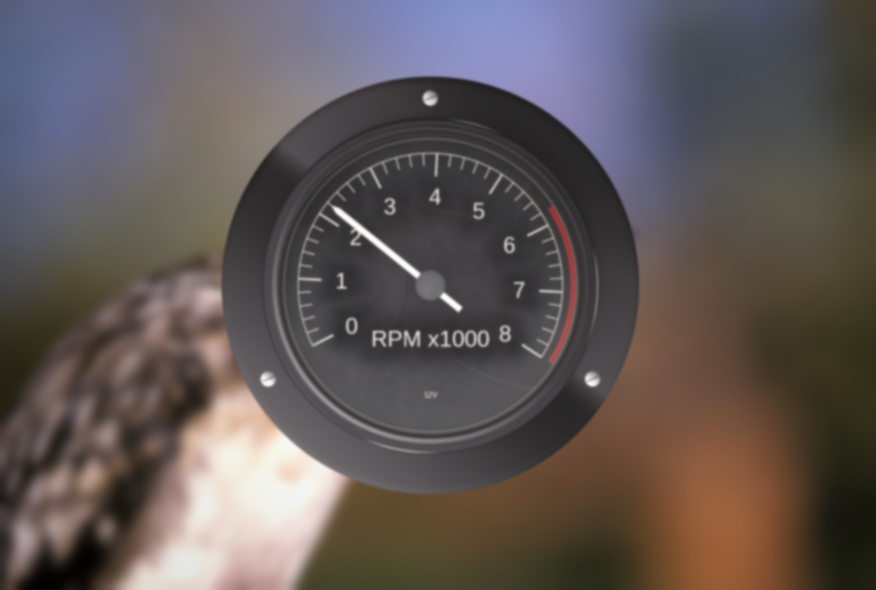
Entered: 2200 rpm
